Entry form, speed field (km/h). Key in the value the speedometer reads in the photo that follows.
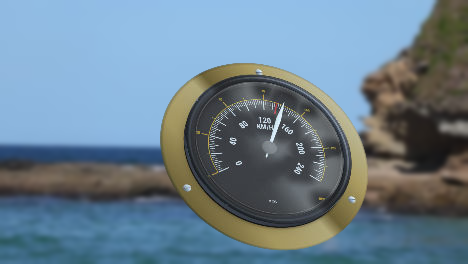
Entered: 140 km/h
